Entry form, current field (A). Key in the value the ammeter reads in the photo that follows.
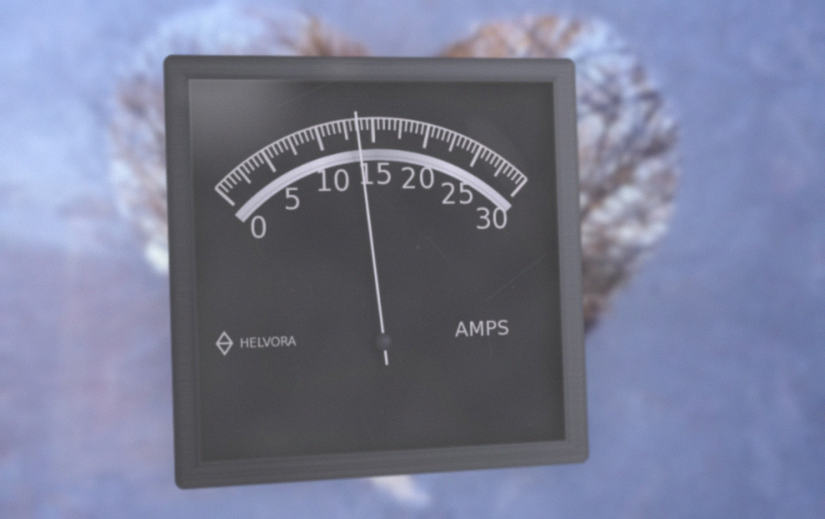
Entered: 13.5 A
